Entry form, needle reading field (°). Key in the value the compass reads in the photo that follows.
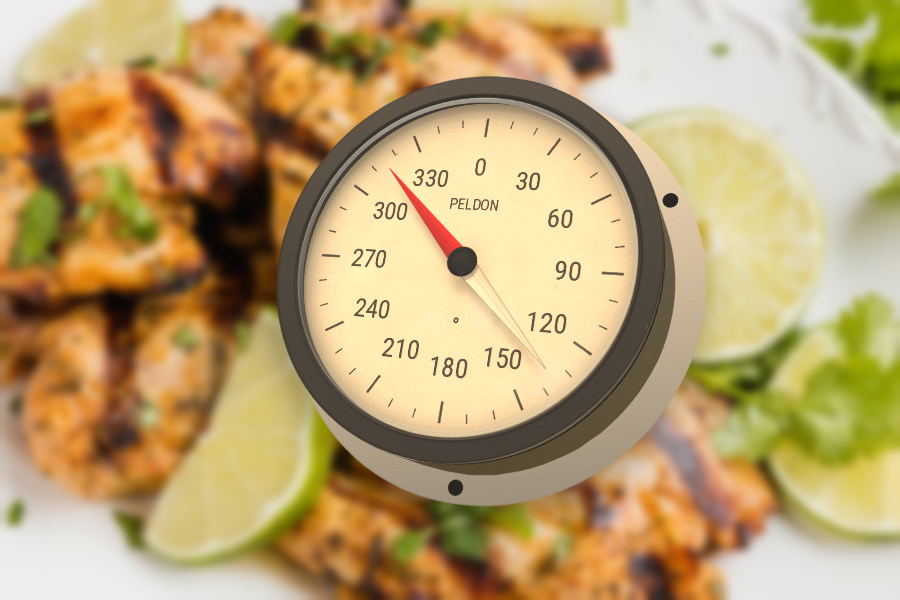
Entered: 315 °
